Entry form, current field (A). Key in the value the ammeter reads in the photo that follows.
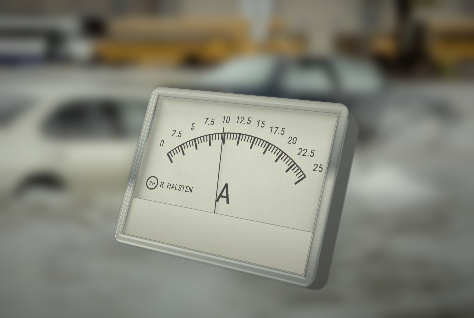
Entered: 10 A
